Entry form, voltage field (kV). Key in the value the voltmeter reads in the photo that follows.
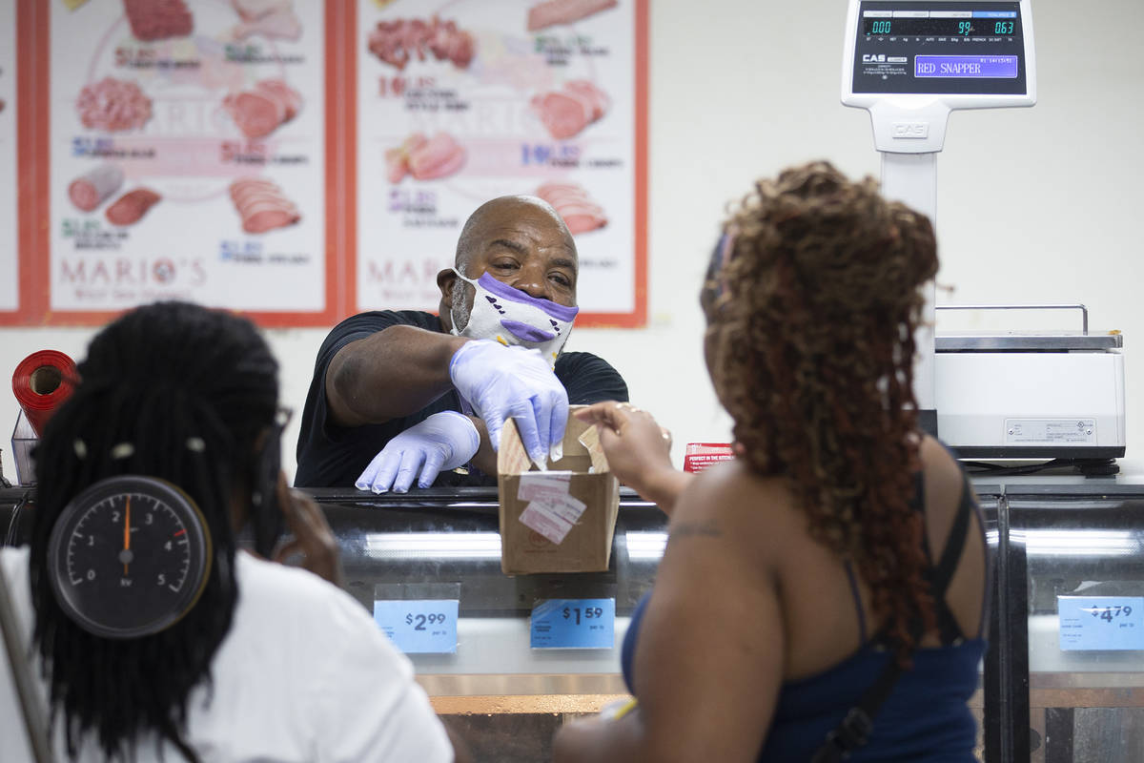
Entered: 2.4 kV
